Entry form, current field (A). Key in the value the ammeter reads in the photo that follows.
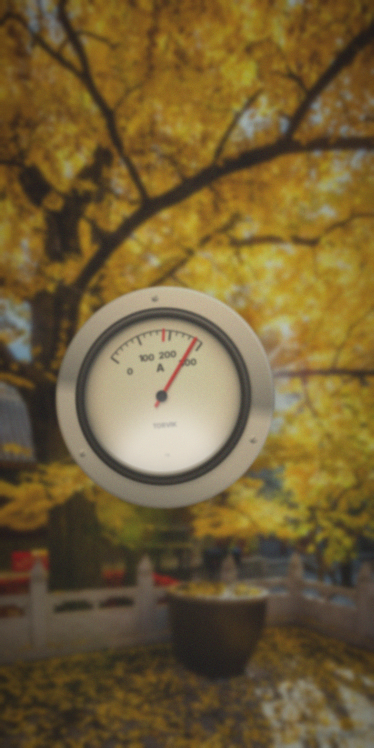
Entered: 280 A
